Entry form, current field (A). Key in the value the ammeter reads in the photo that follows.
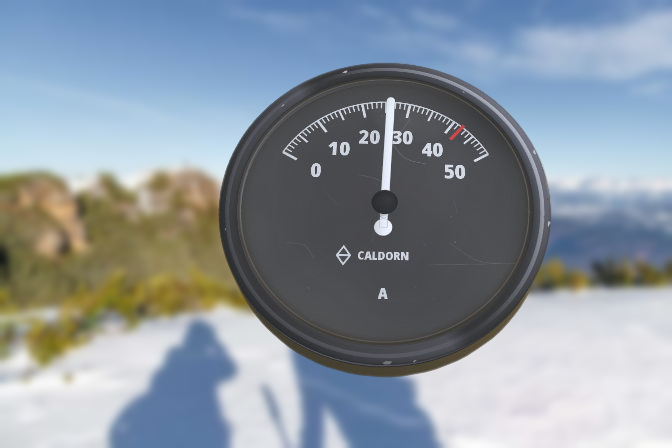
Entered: 26 A
